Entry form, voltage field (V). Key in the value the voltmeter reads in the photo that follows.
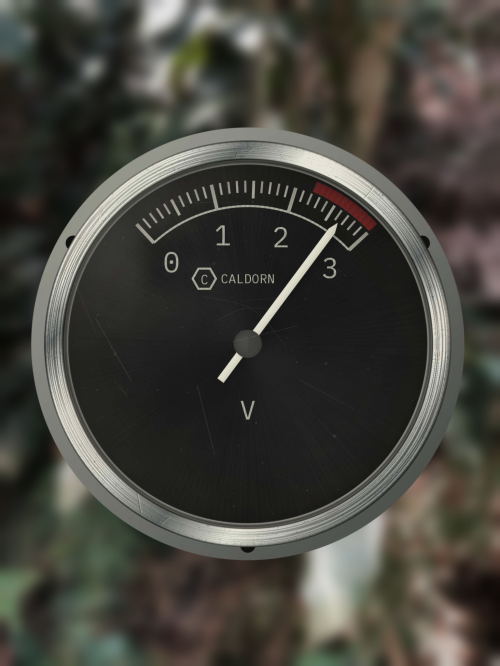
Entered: 2.65 V
